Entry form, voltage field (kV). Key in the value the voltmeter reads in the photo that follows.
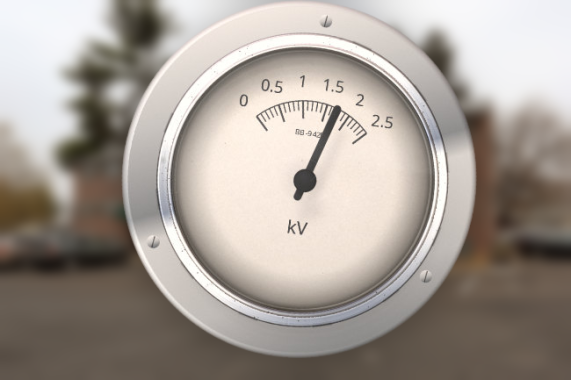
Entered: 1.7 kV
